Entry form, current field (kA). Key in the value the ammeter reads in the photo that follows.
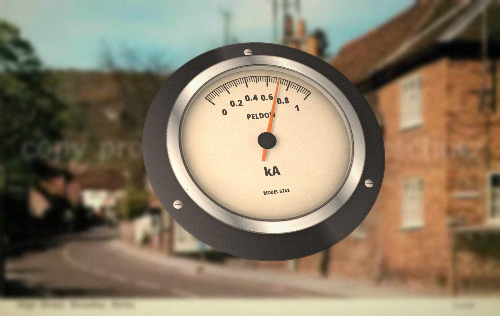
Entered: 0.7 kA
